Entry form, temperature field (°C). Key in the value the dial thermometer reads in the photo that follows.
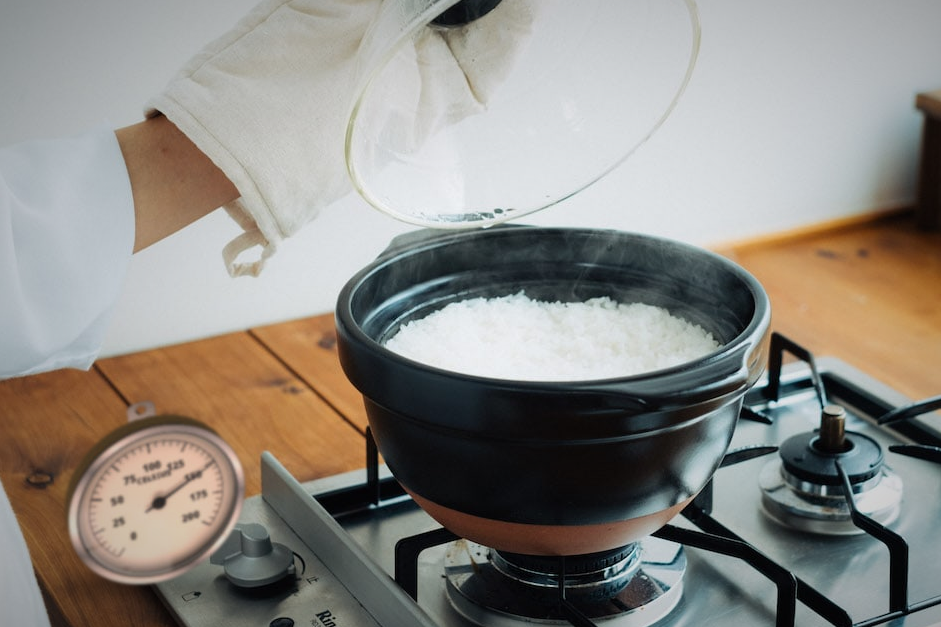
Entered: 150 °C
